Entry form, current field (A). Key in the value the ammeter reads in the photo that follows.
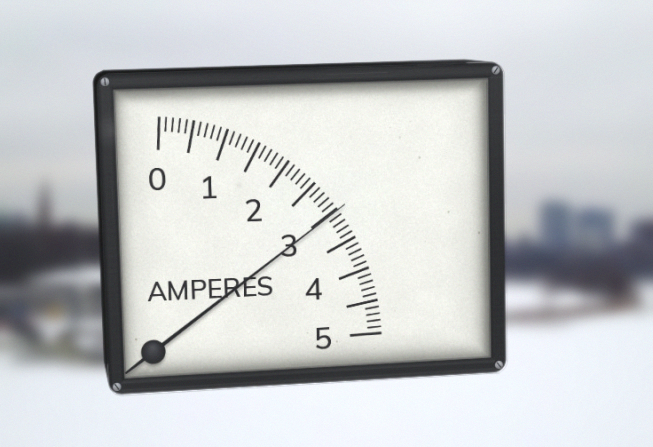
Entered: 3 A
